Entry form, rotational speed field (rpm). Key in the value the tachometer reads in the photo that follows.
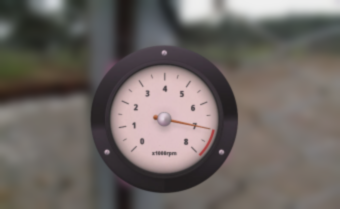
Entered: 7000 rpm
